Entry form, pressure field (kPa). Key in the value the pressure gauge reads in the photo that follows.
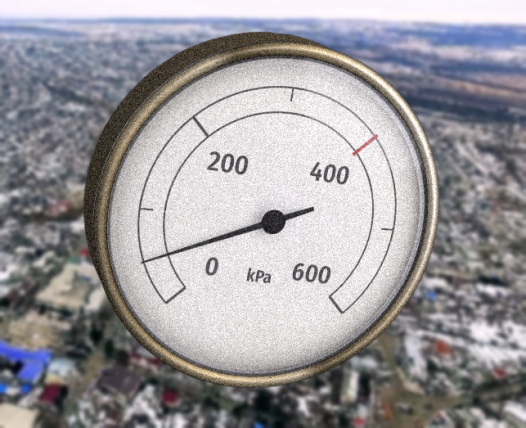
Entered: 50 kPa
